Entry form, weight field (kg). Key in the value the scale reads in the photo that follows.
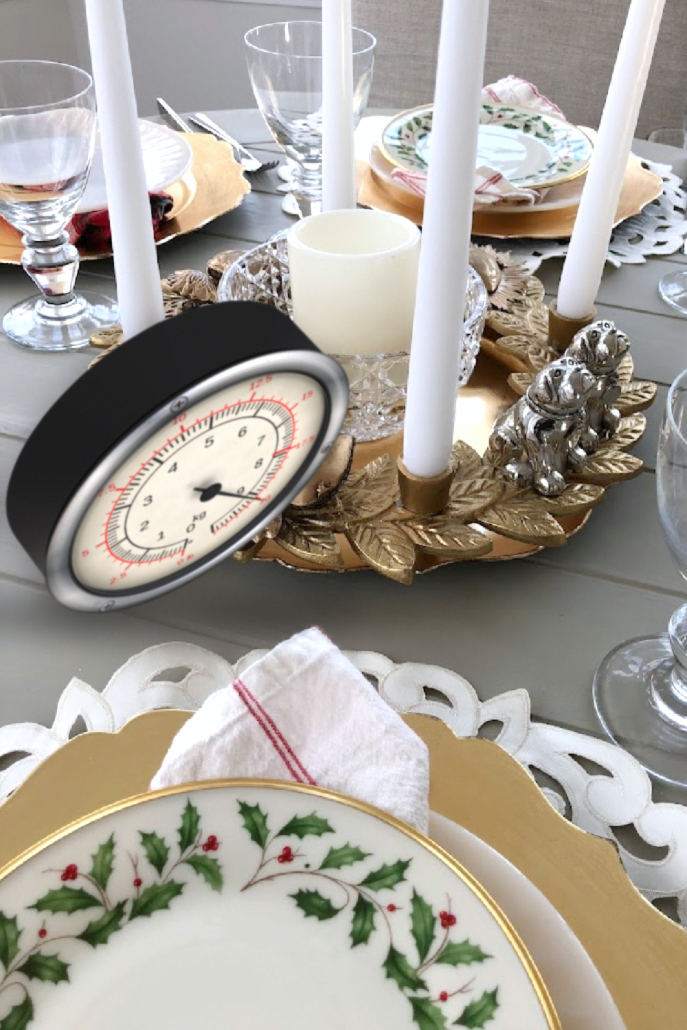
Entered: 9 kg
